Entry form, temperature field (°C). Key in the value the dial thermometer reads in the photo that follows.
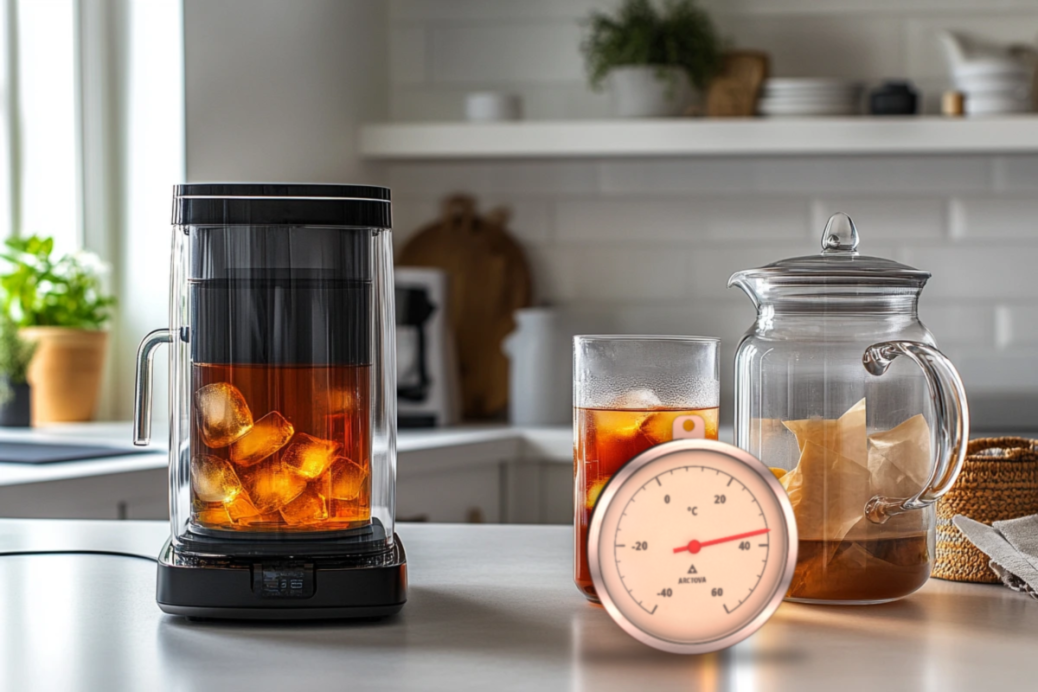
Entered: 36 °C
